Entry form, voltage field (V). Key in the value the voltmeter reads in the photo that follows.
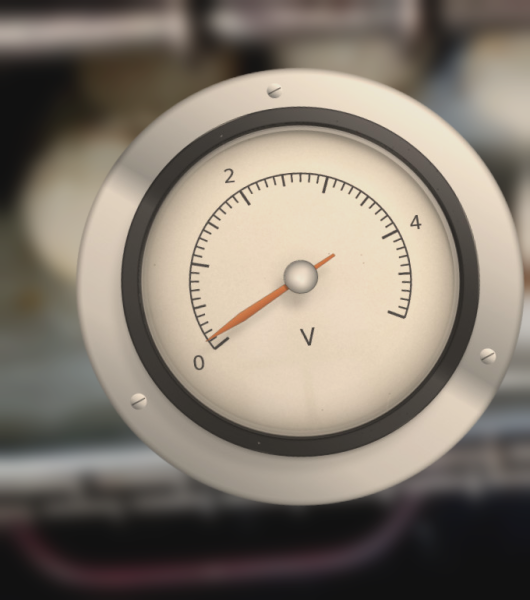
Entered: 0.1 V
